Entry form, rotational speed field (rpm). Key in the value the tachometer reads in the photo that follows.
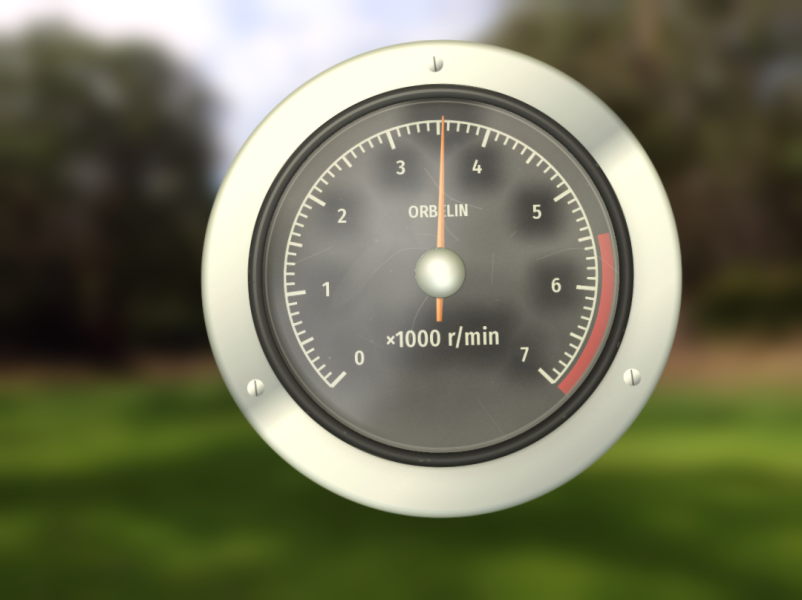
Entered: 3550 rpm
